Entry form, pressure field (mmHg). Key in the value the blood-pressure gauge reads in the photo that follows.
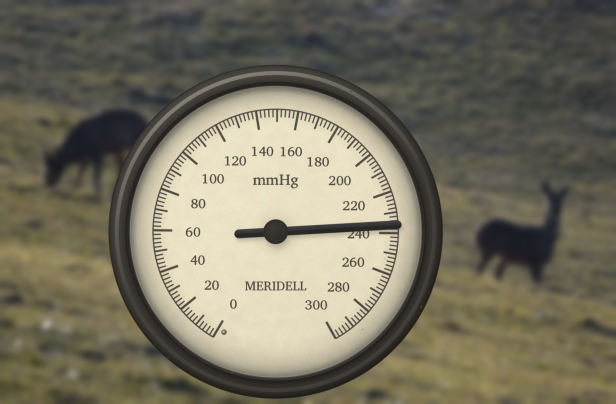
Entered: 236 mmHg
